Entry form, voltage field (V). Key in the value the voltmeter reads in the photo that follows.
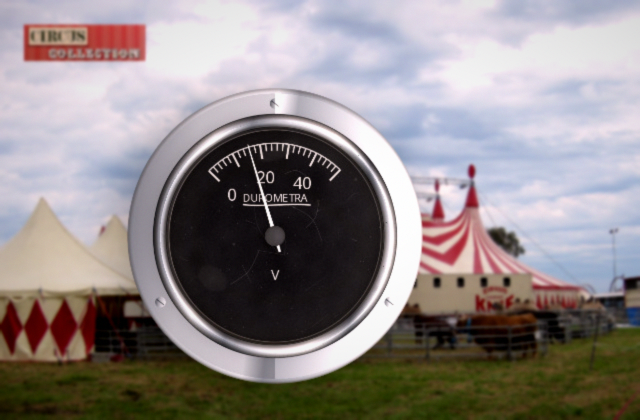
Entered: 16 V
